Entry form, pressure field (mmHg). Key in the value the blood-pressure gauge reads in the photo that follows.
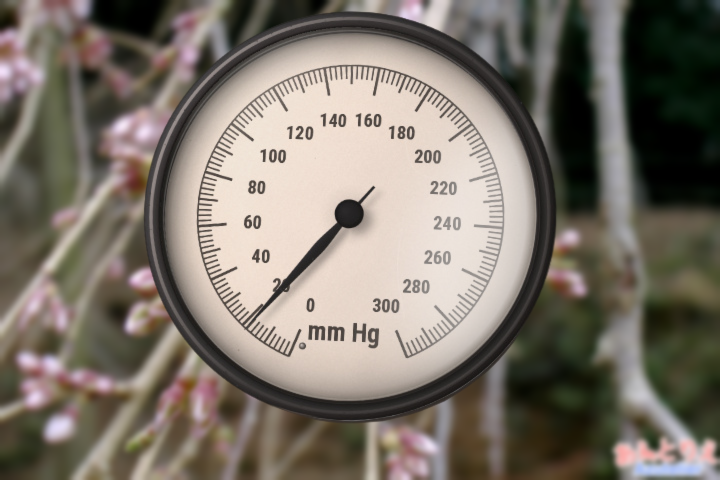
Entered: 18 mmHg
